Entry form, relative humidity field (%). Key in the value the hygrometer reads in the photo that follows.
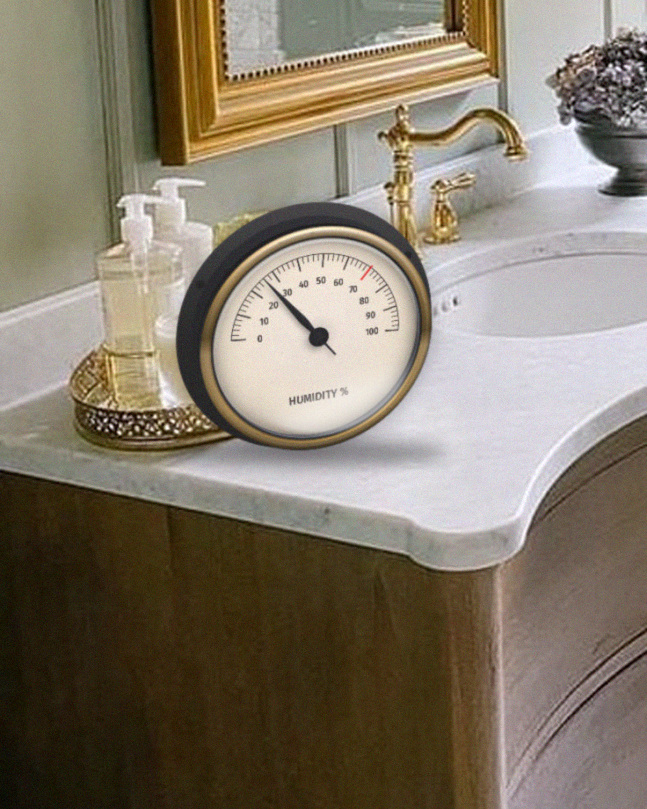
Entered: 26 %
